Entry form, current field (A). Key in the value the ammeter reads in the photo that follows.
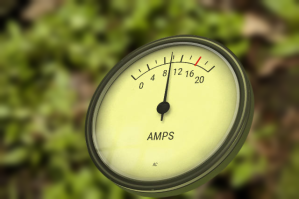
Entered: 10 A
